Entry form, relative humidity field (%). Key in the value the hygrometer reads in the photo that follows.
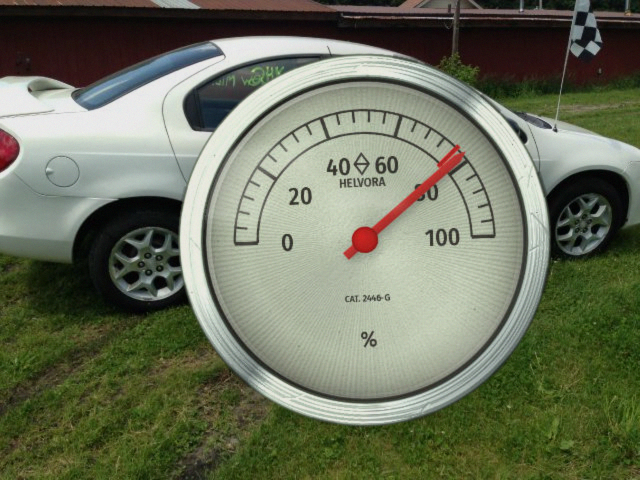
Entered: 78 %
